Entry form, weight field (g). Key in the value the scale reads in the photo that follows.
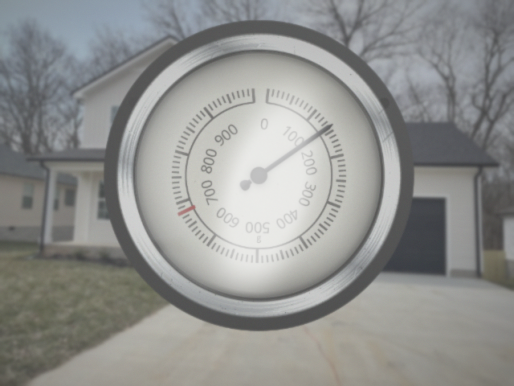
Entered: 140 g
